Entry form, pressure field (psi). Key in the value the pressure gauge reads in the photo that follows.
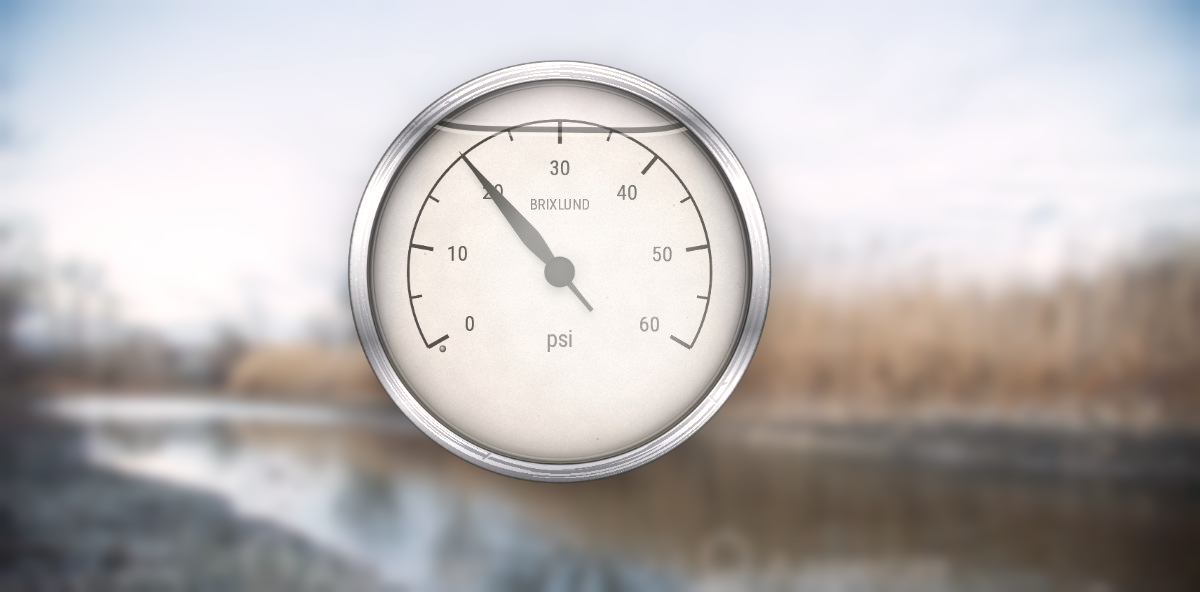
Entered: 20 psi
